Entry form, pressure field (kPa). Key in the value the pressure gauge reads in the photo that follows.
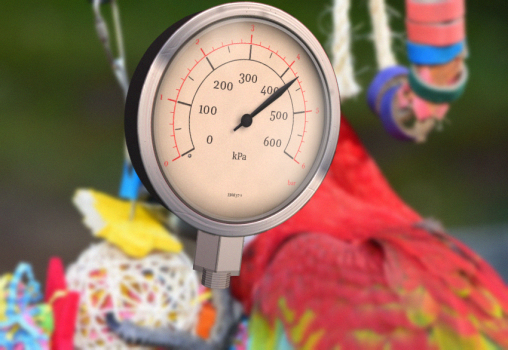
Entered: 425 kPa
